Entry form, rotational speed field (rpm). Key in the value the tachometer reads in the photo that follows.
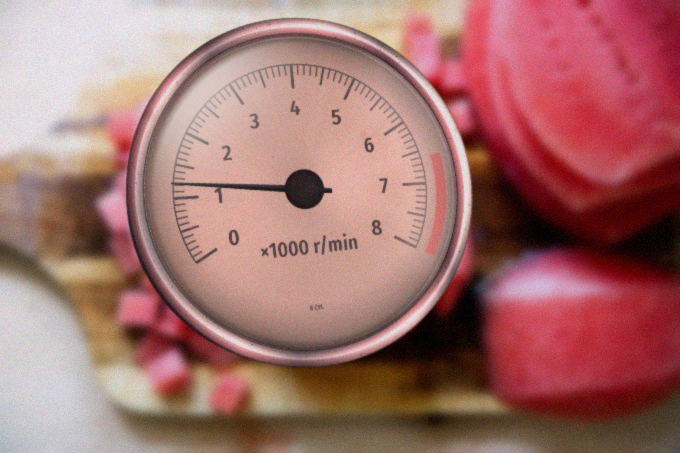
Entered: 1200 rpm
